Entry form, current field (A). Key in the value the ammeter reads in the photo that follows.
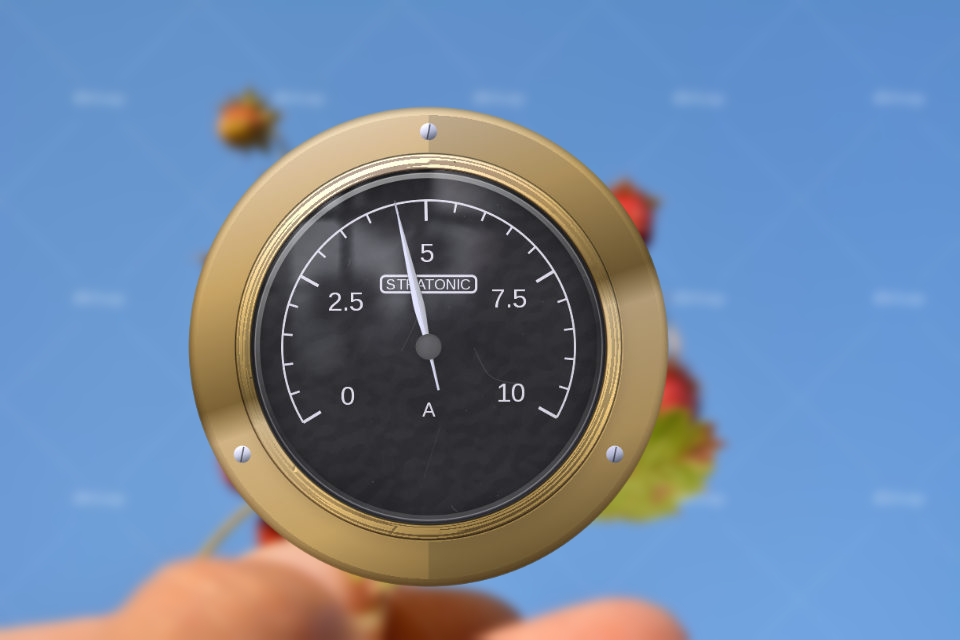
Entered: 4.5 A
